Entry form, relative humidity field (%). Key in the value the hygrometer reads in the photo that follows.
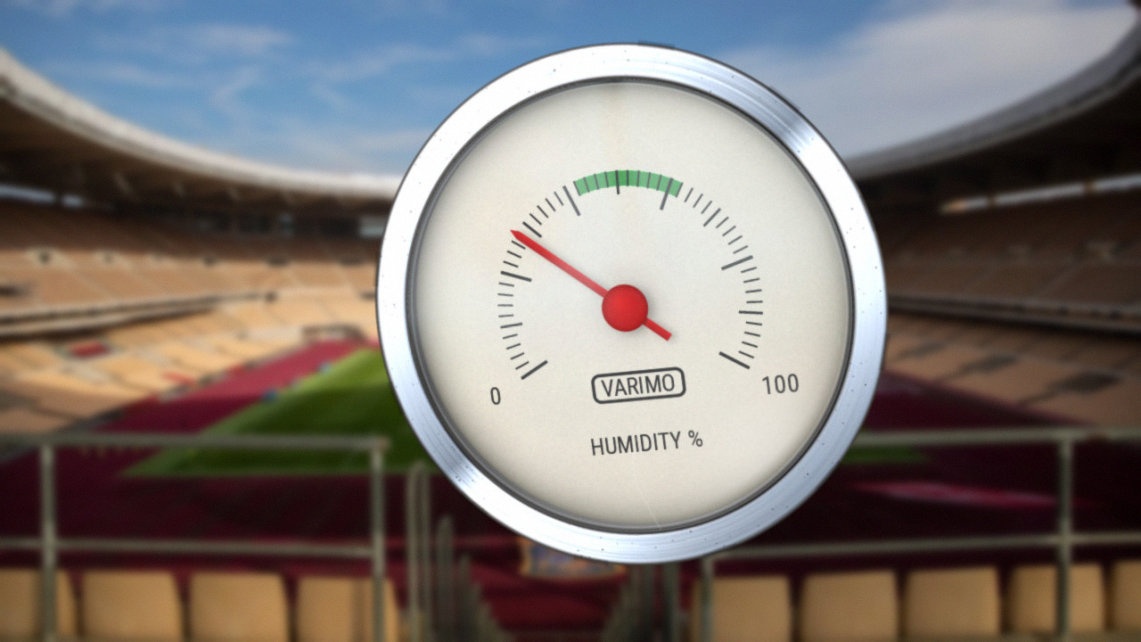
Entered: 28 %
